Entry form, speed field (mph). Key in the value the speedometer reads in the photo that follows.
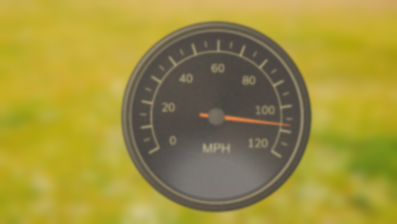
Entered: 107.5 mph
